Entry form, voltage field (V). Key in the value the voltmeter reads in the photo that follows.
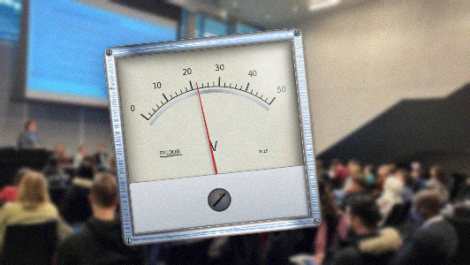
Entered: 22 V
